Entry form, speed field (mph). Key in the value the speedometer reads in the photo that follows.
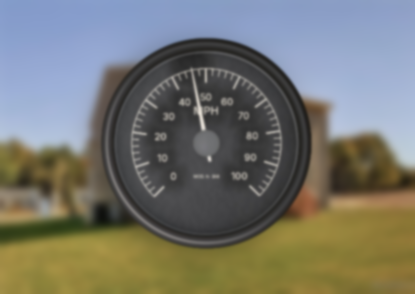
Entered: 46 mph
